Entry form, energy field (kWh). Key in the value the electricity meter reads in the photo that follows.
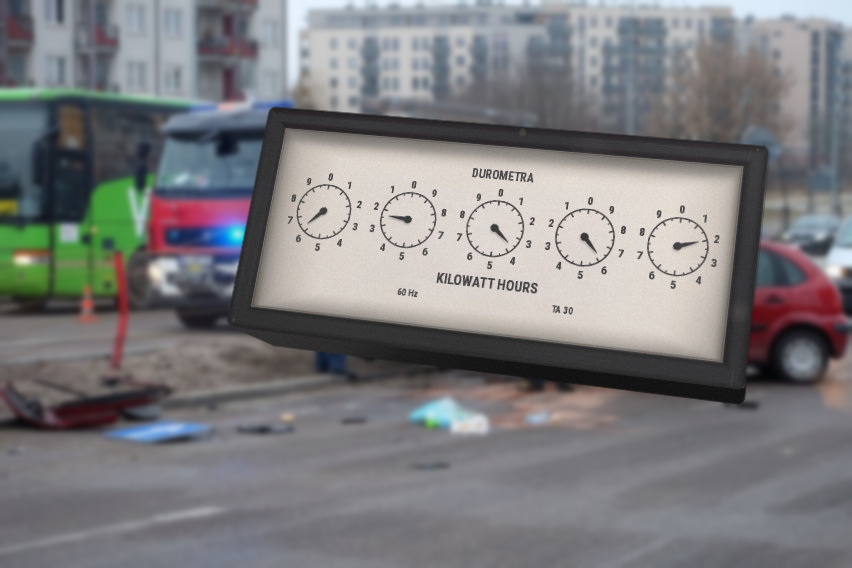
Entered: 62362 kWh
